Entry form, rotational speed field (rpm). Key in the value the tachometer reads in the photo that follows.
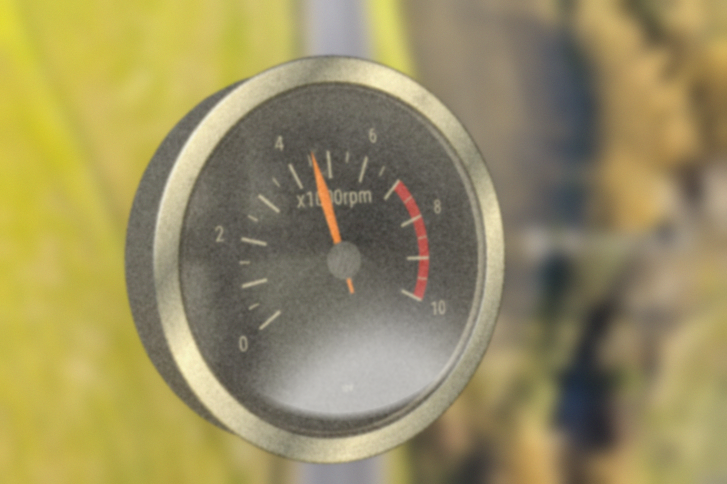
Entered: 4500 rpm
